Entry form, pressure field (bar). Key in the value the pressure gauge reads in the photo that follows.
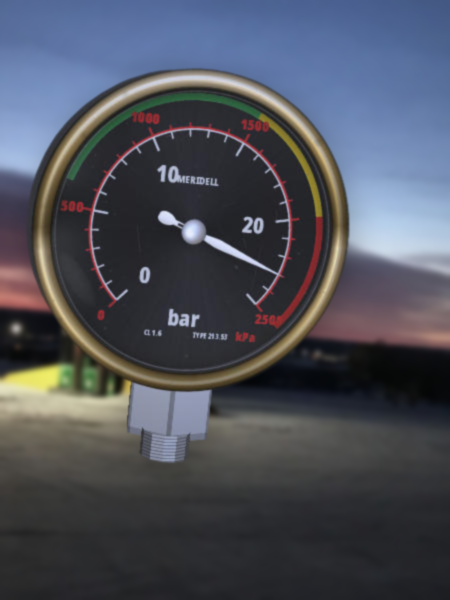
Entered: 23 bar
